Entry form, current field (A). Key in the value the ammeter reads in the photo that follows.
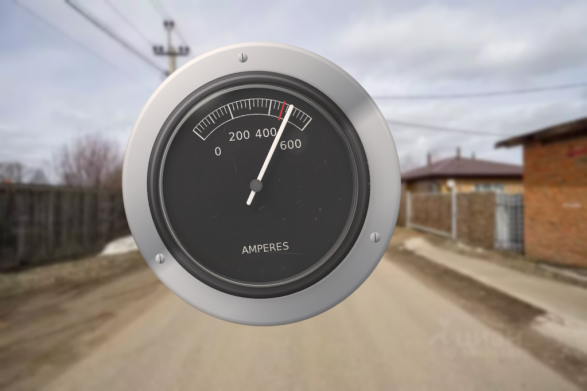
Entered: 500 A
